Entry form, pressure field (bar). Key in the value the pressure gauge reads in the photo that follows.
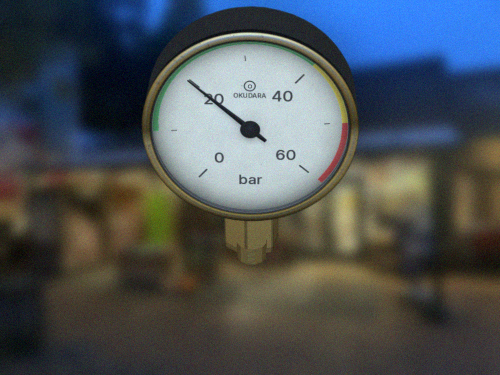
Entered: 20 bar
